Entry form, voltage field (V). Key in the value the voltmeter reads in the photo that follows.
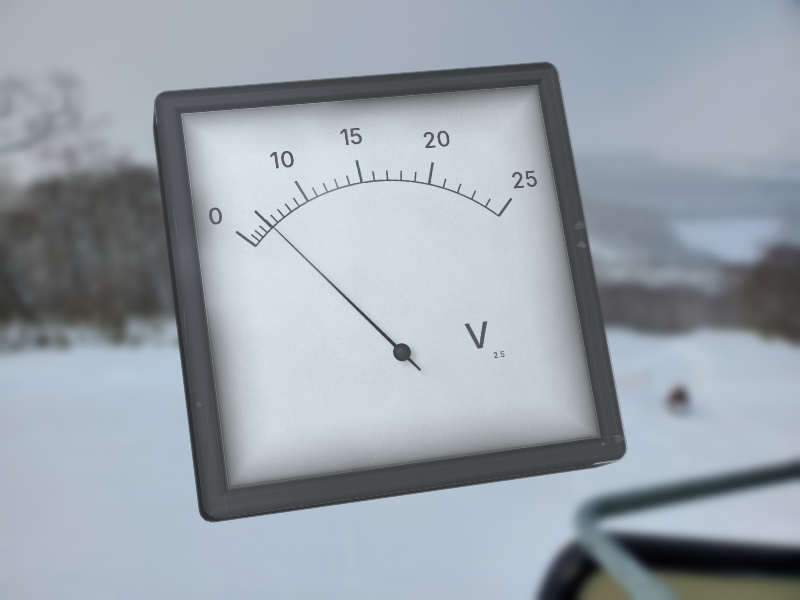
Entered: 5 V
